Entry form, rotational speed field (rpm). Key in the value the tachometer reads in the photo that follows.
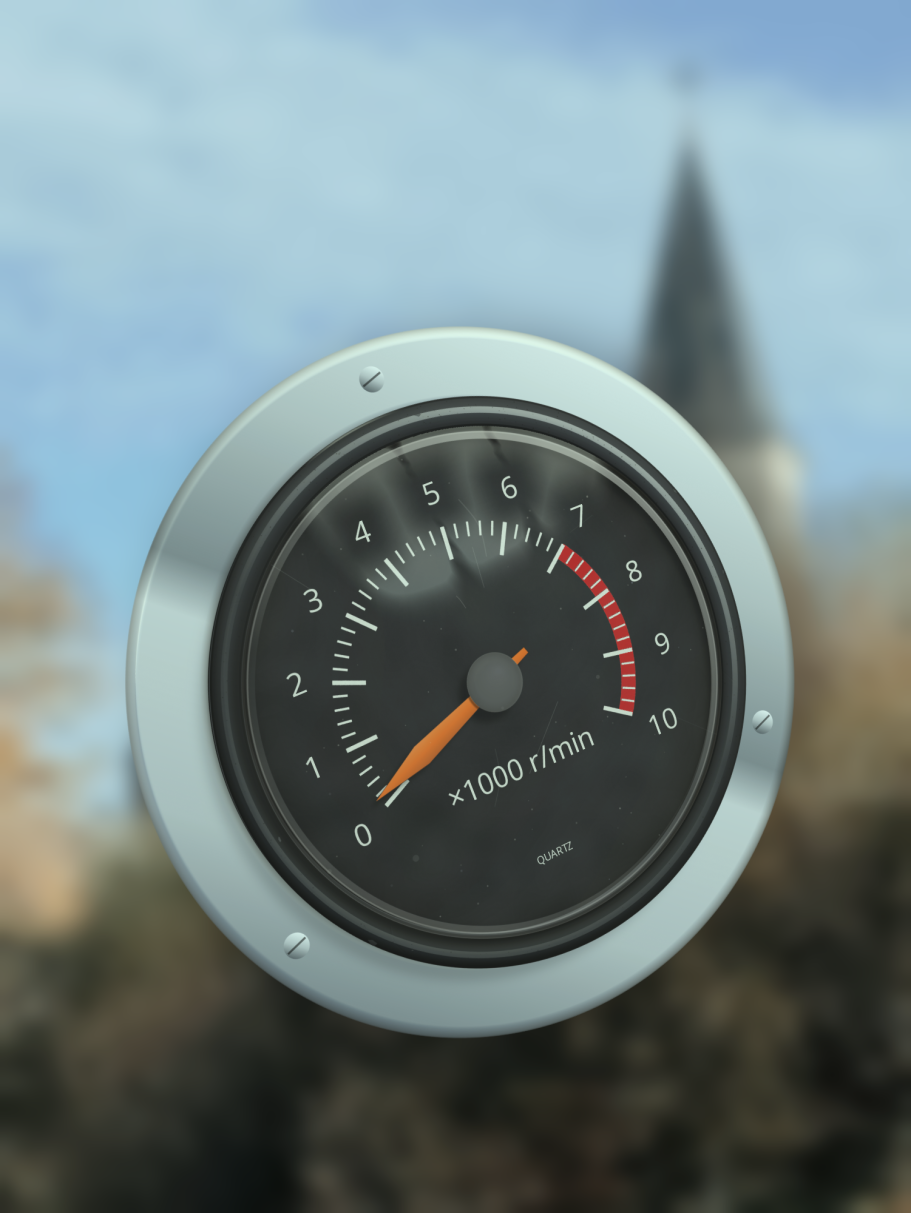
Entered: 200 rpm
